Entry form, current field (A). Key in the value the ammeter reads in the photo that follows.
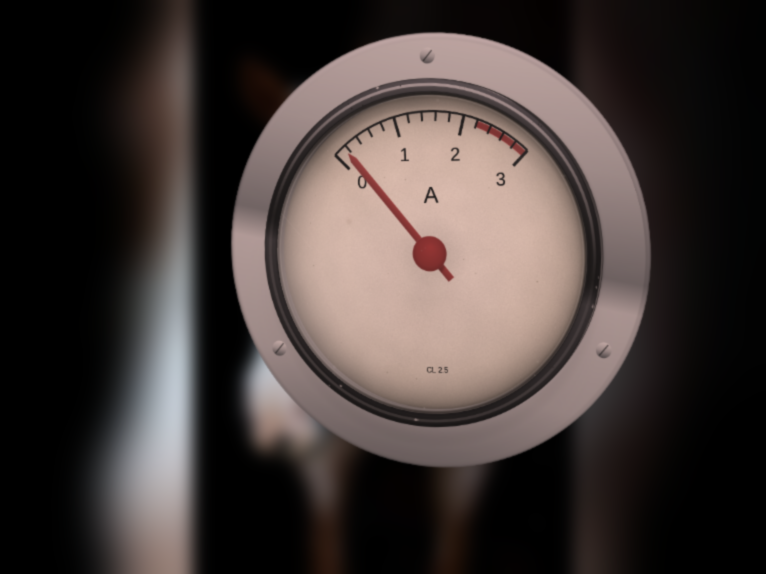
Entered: 0.2 A
